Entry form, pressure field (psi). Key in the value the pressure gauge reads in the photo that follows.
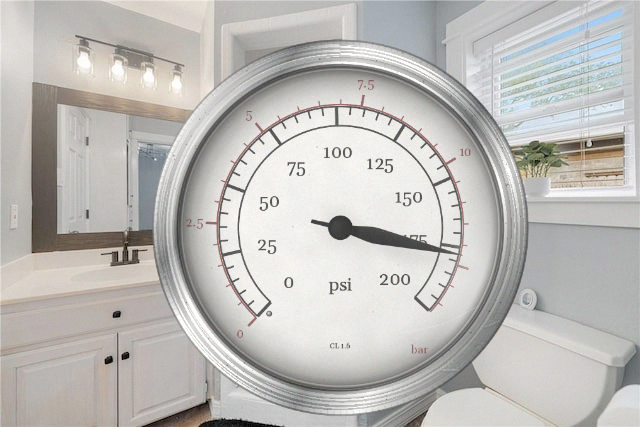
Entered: 177.5 psi
